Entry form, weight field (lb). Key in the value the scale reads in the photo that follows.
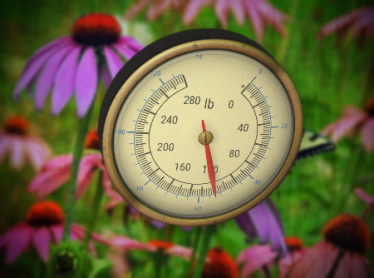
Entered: 120 lb
